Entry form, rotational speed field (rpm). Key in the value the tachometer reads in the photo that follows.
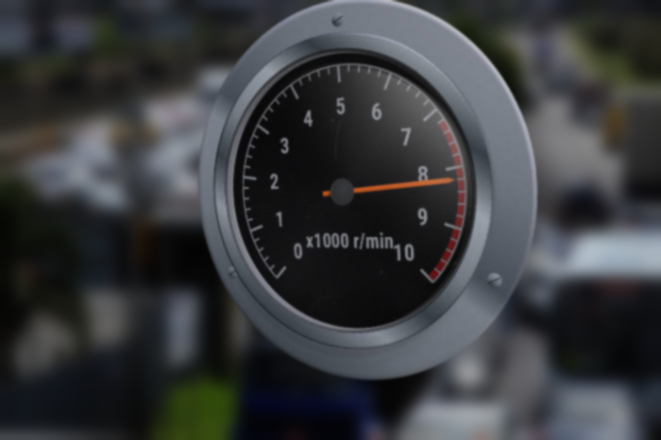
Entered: 8200 rpm
